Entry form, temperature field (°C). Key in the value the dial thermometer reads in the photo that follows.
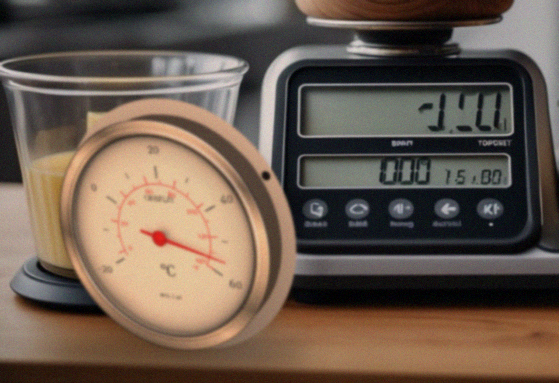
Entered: 55 °C
